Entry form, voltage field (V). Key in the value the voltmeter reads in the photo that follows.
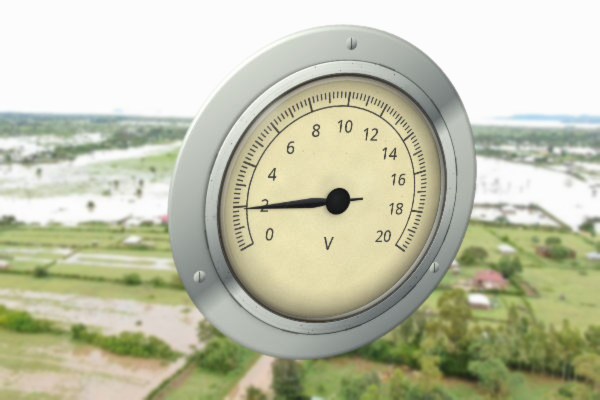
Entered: 2 V
